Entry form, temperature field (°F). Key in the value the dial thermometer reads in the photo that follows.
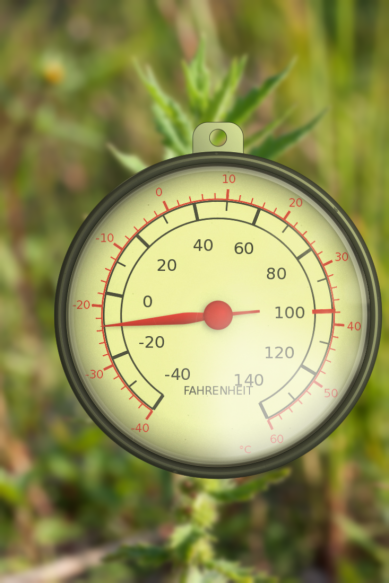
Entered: -10 °F
